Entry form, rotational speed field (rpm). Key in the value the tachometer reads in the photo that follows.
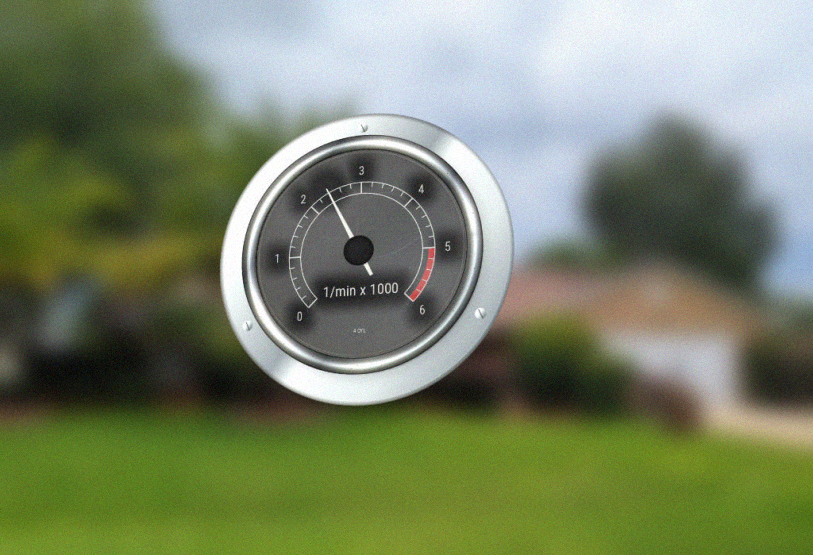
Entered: 2400 rpm
